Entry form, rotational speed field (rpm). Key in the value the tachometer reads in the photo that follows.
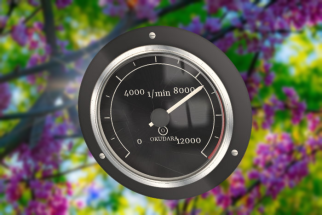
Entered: 8500 rpm
